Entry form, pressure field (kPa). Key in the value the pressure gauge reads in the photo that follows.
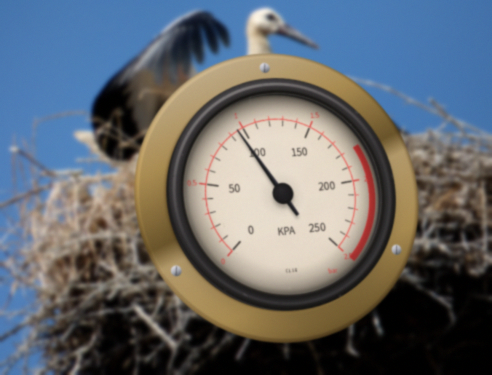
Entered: 95 kPa
